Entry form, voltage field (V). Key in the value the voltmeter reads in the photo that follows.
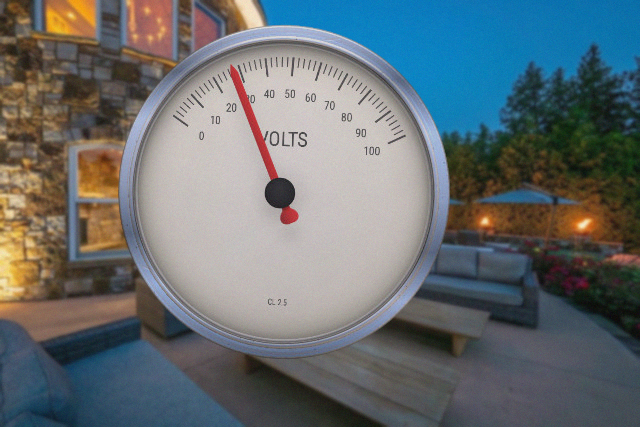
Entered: 28 V
